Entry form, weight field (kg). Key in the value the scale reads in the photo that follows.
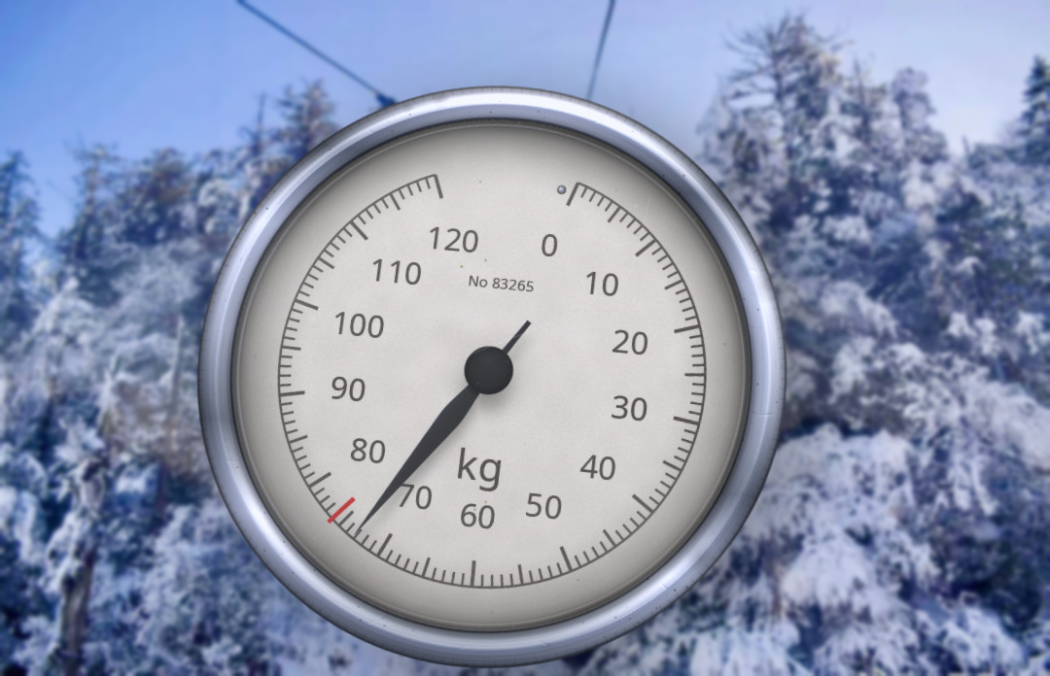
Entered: 73 kg
